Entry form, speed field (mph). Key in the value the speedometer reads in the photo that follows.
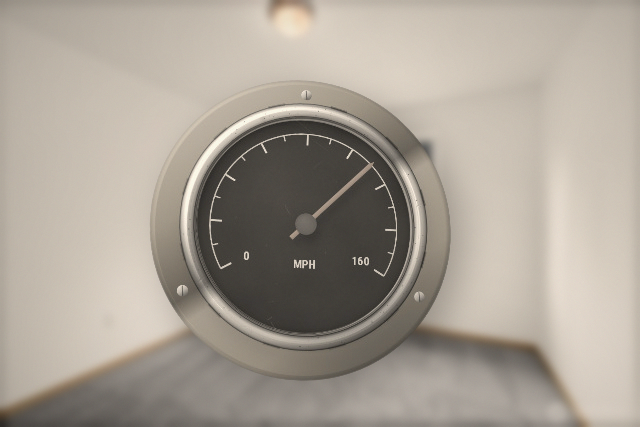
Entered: 110 mph
